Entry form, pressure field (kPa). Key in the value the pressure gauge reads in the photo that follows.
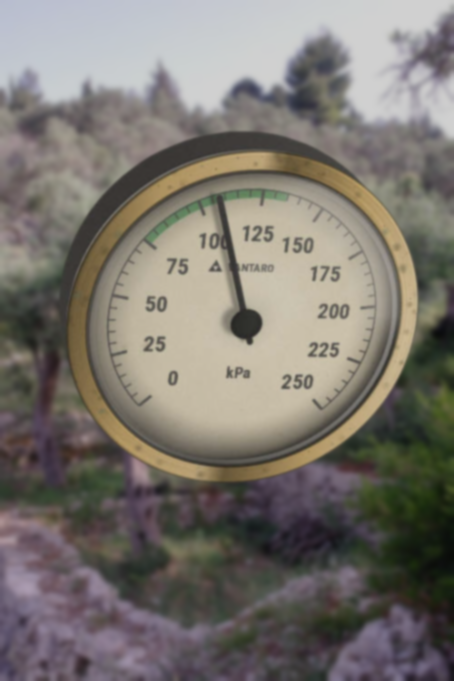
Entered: 107.5 kPa
